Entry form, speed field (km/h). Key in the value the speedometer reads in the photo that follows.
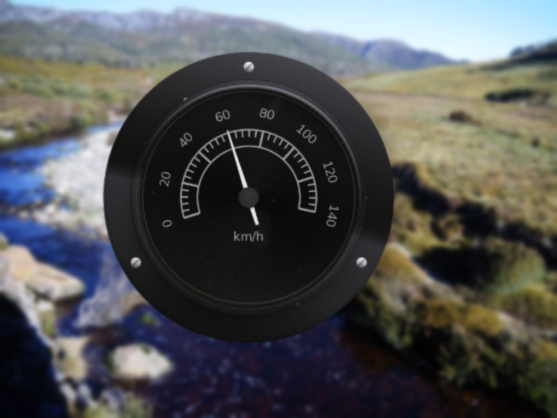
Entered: 60 km/h
